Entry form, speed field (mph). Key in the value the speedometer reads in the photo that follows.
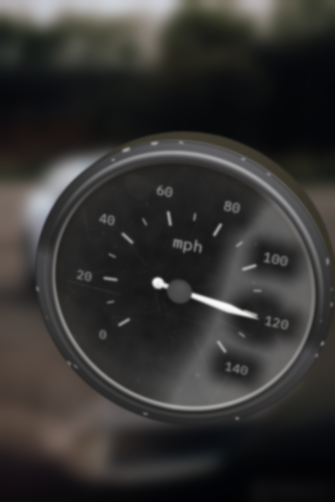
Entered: 120 mph
